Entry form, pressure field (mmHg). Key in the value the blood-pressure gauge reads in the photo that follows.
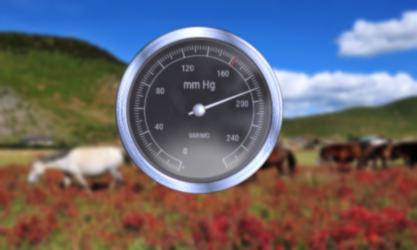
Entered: 190 mmHg
